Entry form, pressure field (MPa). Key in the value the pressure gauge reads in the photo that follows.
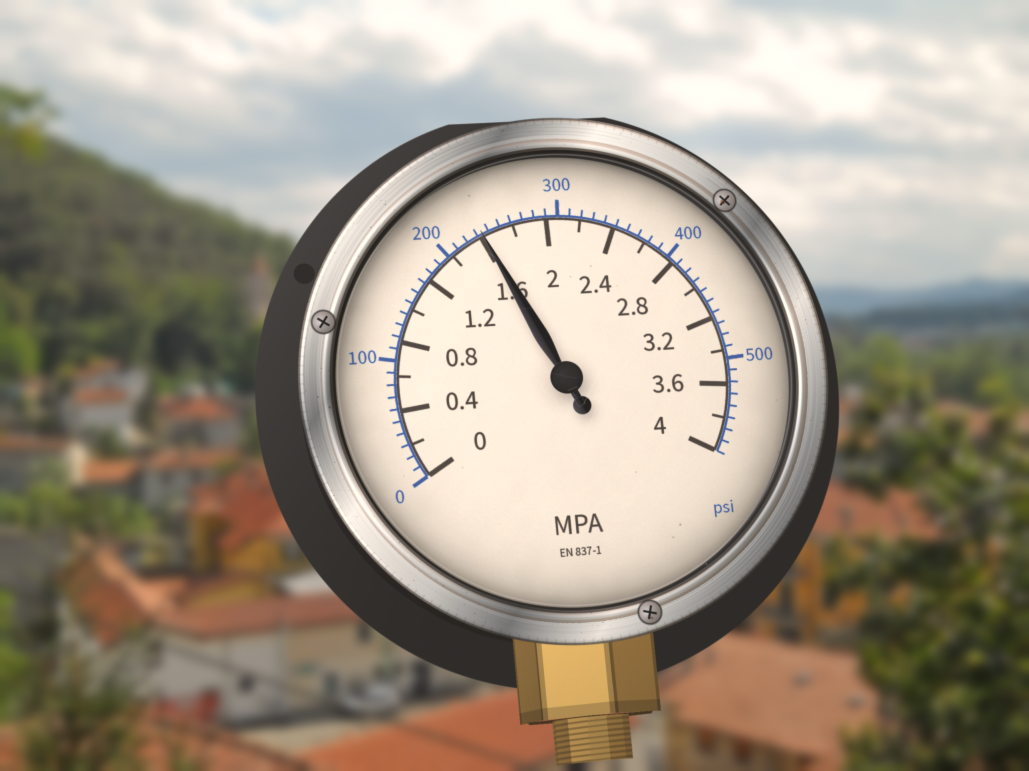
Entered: 1.6 MPa
